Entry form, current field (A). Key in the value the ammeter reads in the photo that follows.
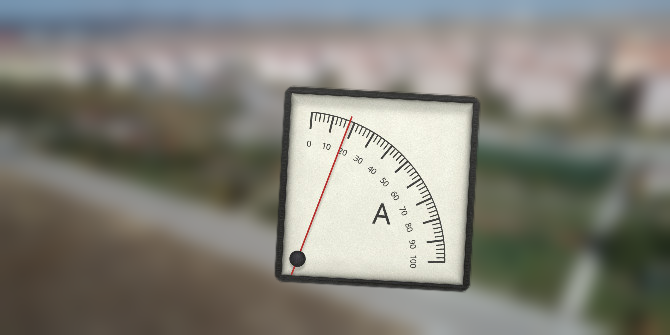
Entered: 18 A
